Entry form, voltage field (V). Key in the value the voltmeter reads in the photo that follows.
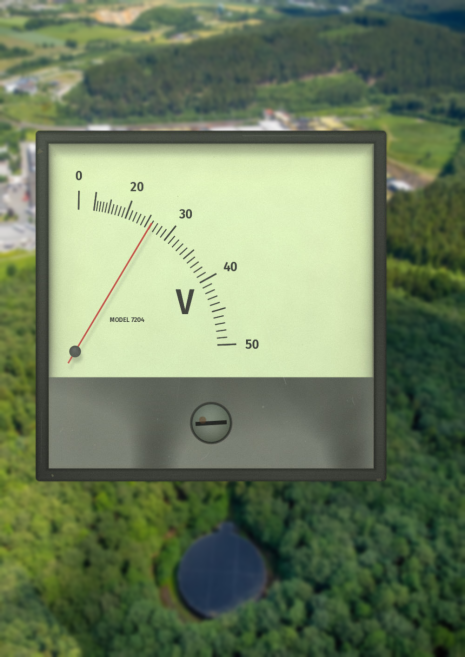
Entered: 26 V
